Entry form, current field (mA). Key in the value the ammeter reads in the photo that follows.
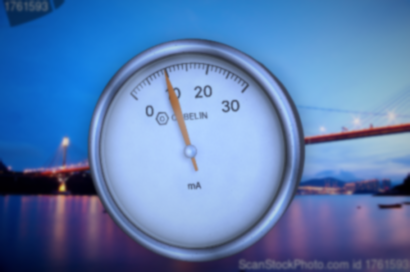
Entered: 10 mA
